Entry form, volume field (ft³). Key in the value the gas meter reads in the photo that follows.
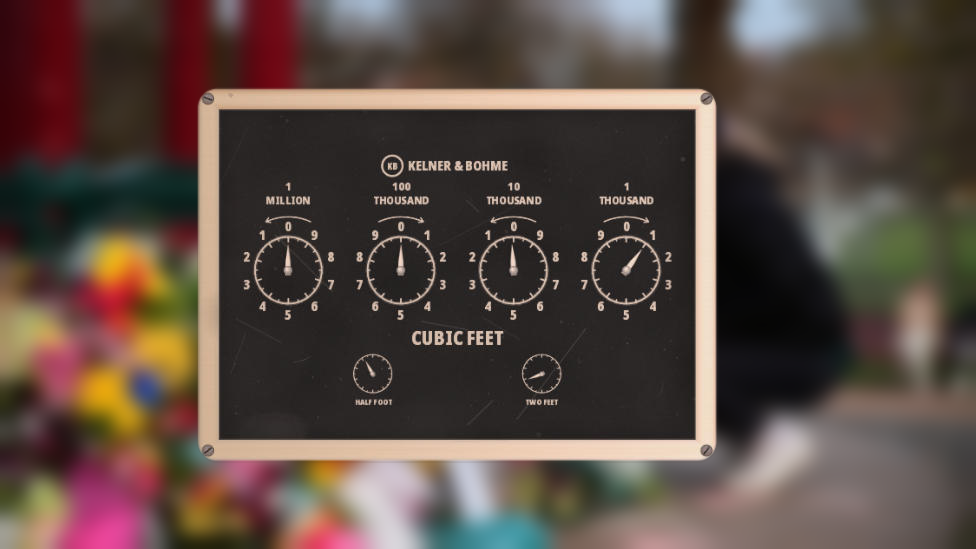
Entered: 100 ft³
